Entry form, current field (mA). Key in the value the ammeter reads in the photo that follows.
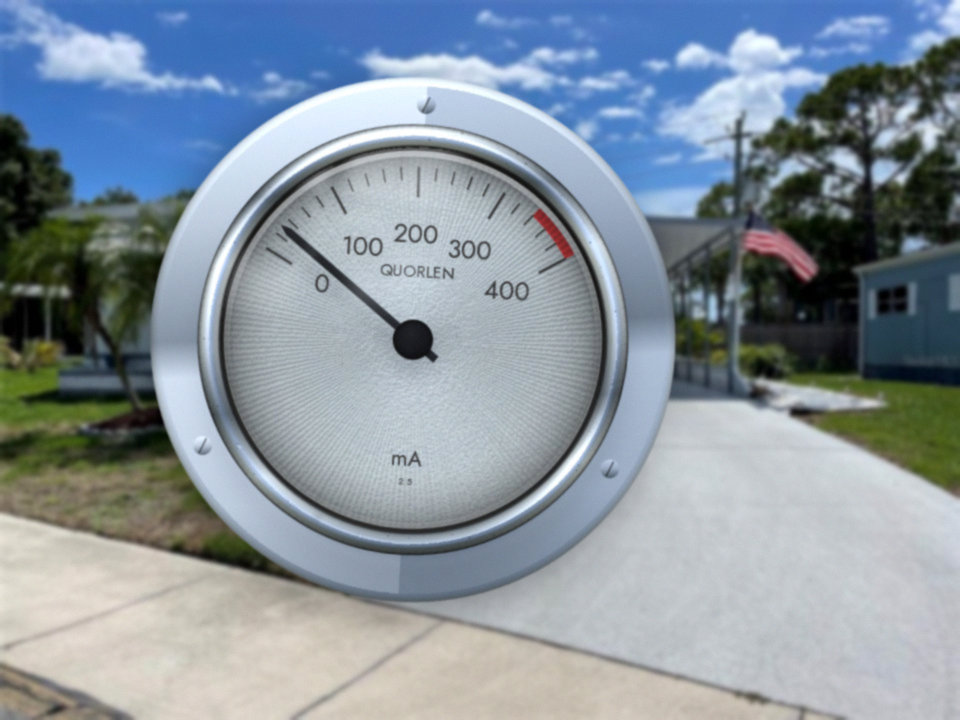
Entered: 30 mA
